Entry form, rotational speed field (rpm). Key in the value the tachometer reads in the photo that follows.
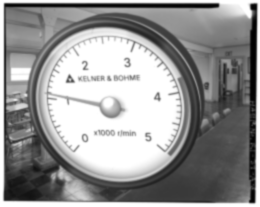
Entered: 1100 rpm
